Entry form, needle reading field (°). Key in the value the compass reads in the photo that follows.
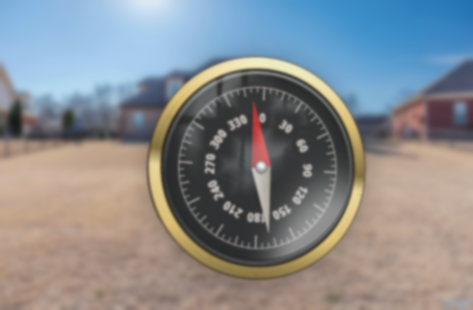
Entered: 350 °
